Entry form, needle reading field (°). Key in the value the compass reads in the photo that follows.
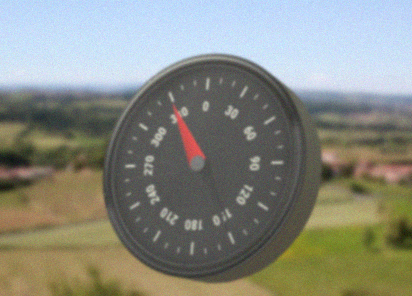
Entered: 330 °
